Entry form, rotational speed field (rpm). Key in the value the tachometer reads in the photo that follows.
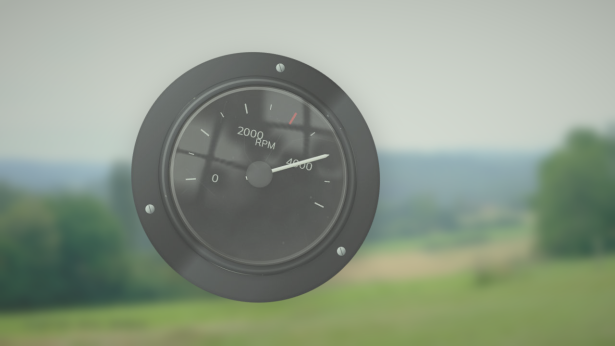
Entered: 4000 rpm
